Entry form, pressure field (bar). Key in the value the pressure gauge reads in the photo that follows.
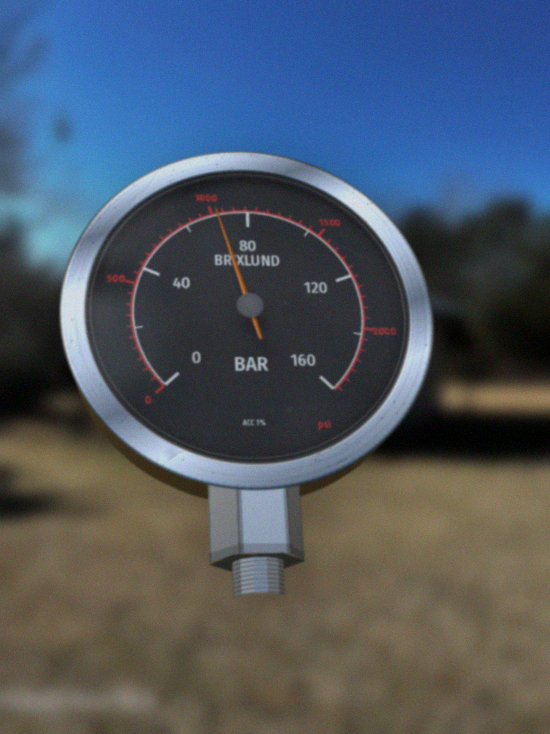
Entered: 70 bar
